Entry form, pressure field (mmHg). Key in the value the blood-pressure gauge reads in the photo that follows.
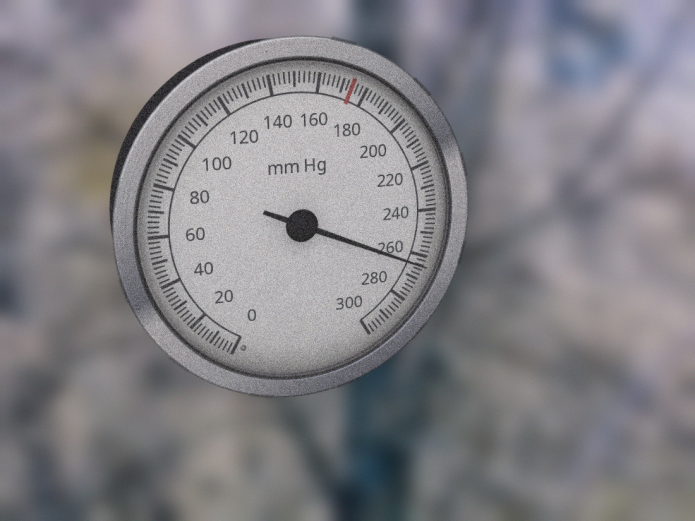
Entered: 264 mmHg
